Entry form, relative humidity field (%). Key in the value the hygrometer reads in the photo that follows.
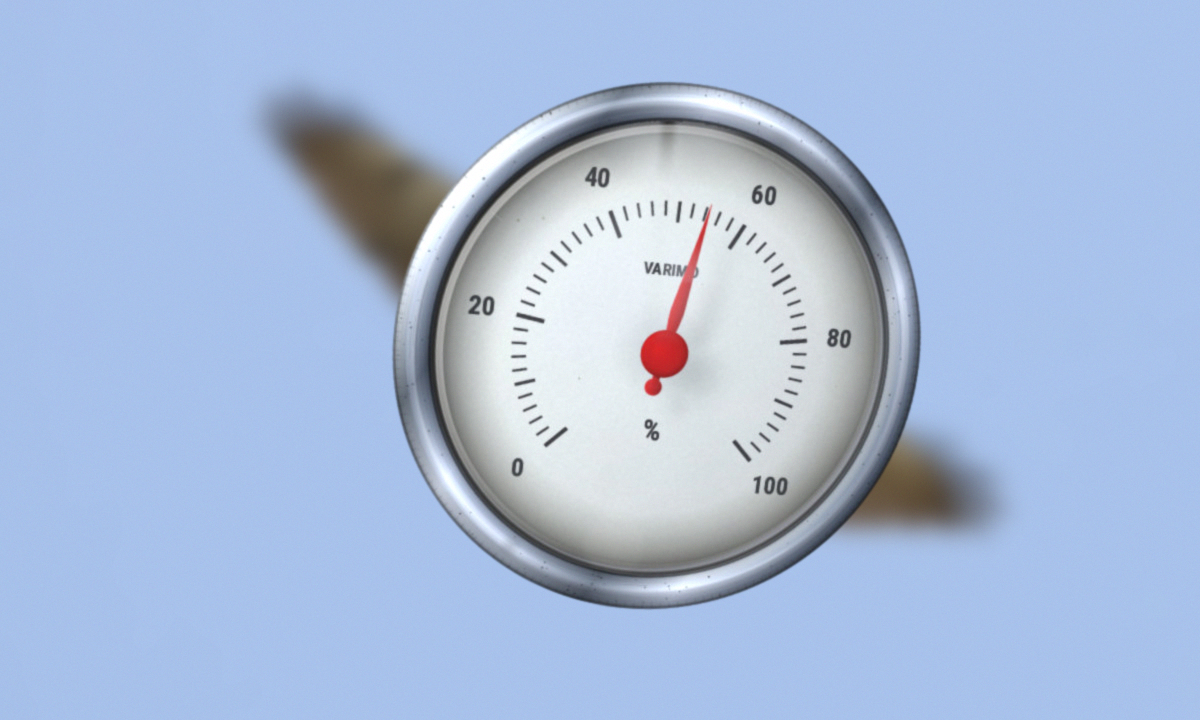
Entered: 54 %
